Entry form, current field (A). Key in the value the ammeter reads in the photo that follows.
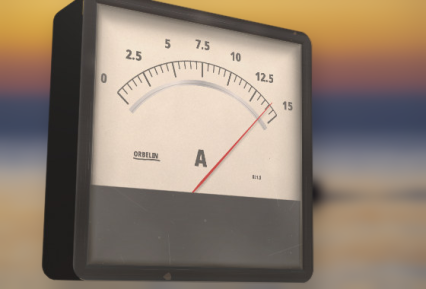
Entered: 14 A
